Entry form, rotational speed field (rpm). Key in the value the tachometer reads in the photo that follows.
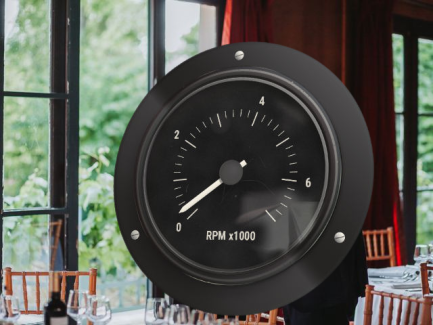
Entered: 200 rpm
